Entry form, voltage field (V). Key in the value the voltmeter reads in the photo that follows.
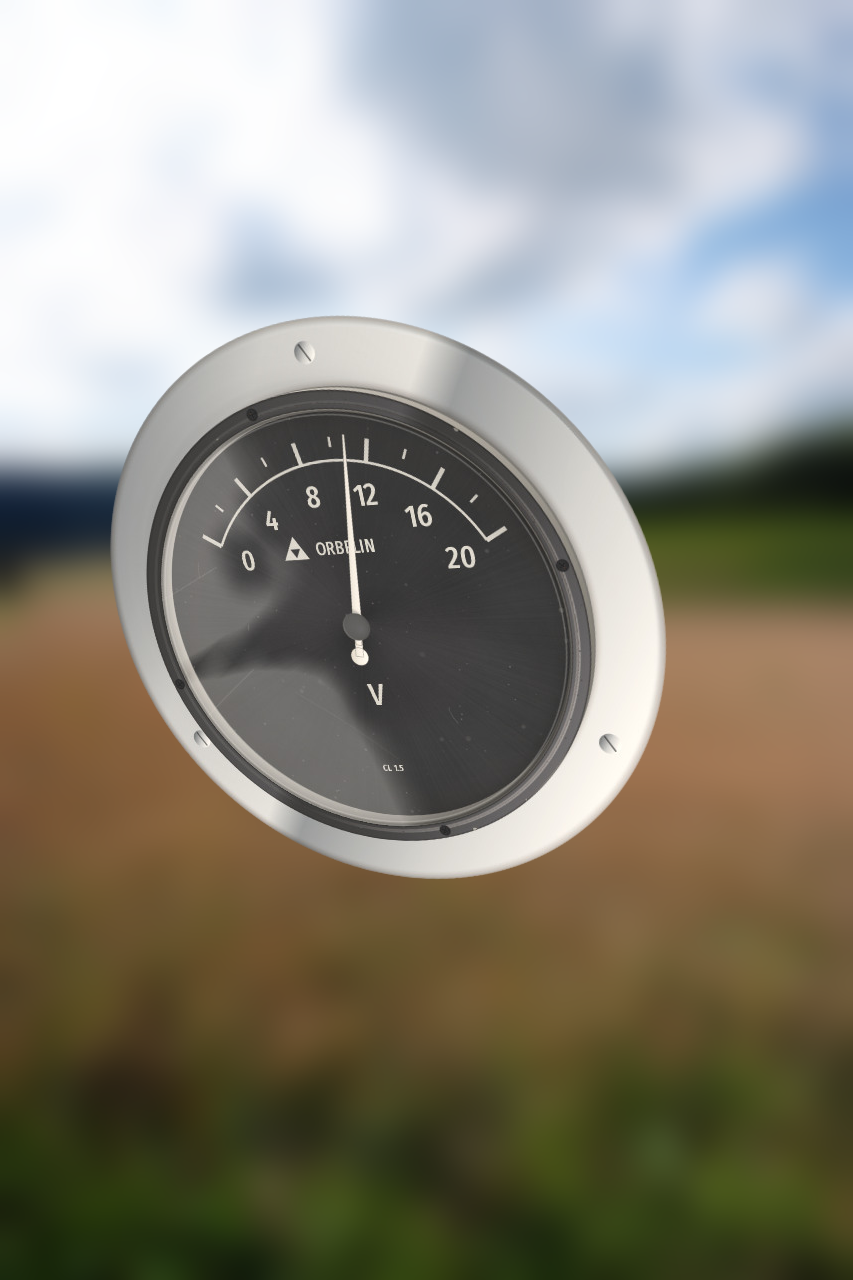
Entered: 11 V
